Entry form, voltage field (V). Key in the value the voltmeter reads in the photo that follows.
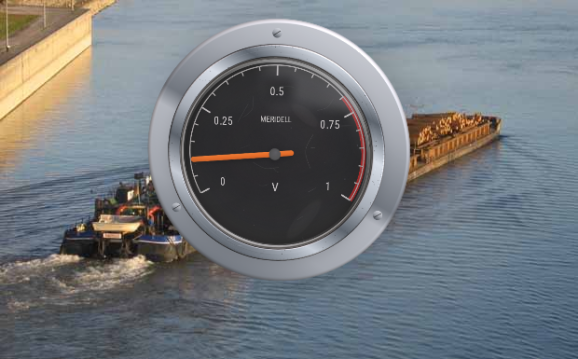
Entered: 0.1 V
